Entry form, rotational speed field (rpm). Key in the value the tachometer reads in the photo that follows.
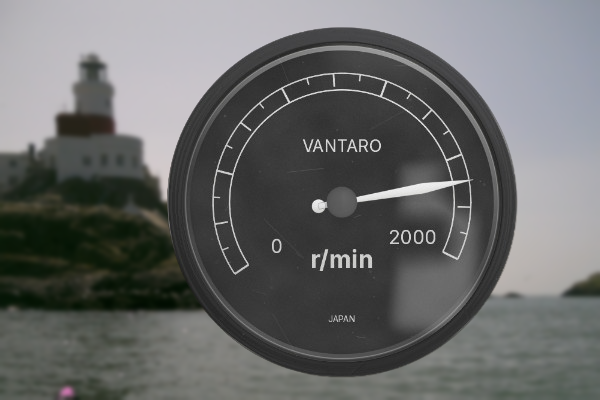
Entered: 1700 rpm
